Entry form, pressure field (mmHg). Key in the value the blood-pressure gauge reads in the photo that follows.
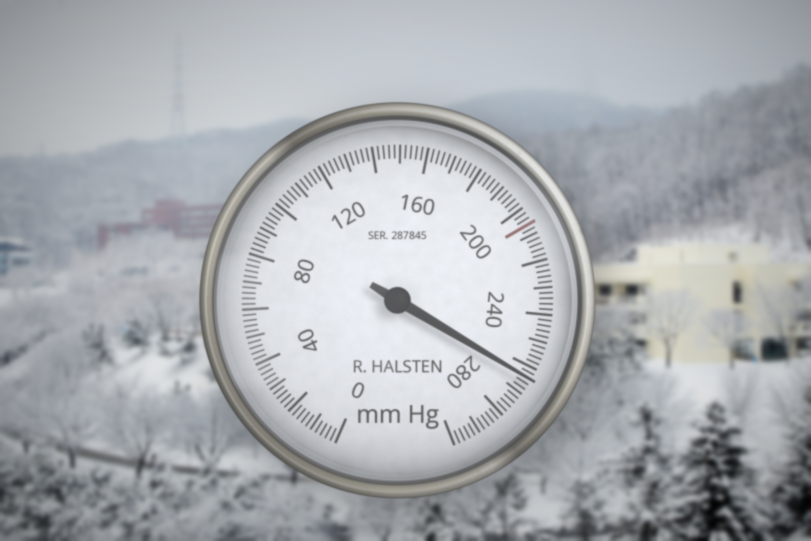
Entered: 264 mmHg
